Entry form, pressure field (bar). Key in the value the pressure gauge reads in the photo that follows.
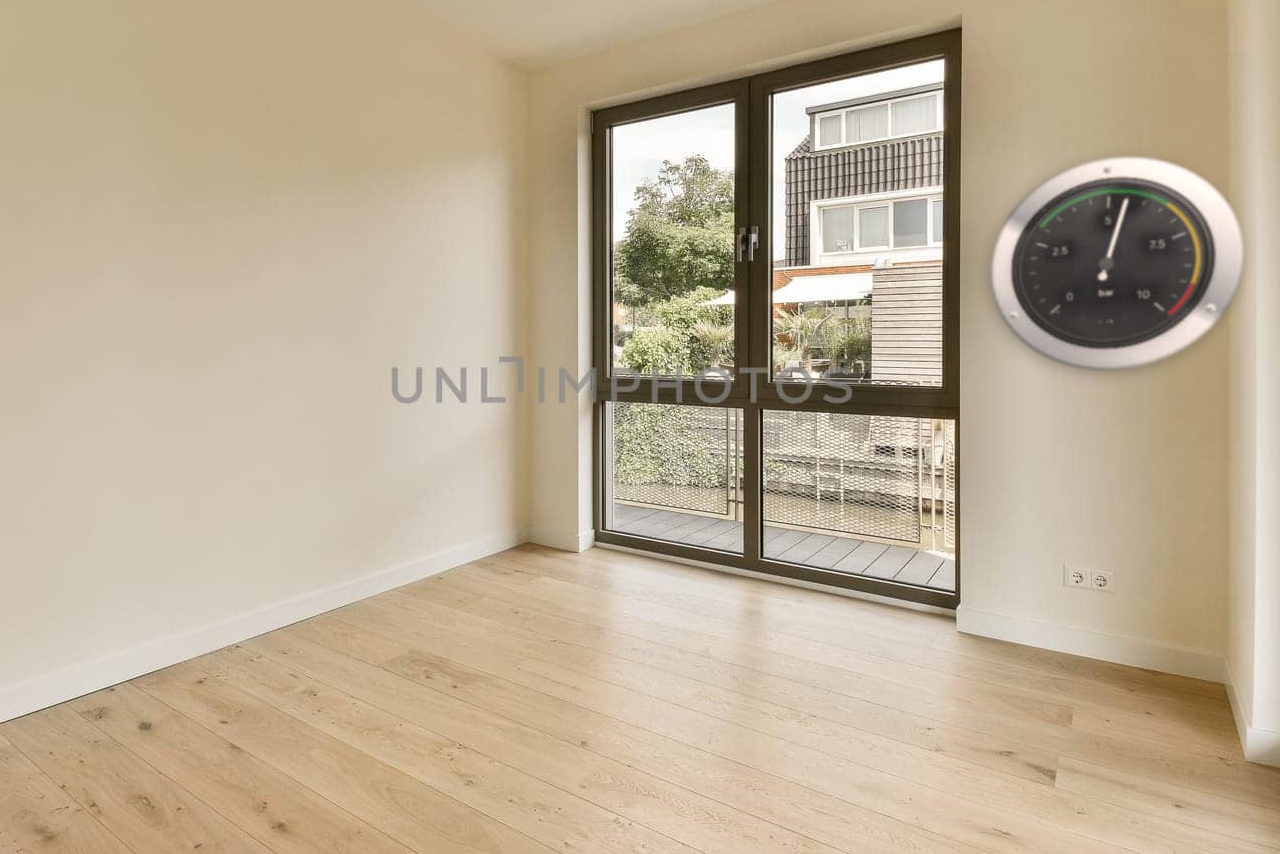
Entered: 5.5 bar
